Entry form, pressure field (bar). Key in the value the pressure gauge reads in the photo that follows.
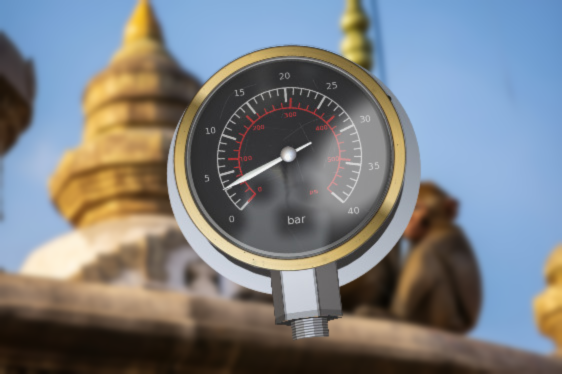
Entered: 3 bar
